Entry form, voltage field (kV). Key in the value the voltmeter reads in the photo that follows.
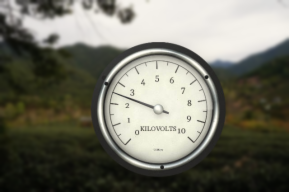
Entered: 2.5 kV
